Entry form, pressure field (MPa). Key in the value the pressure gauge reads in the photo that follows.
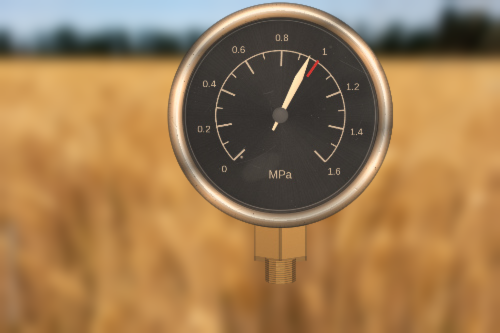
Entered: 0.95 MPa
